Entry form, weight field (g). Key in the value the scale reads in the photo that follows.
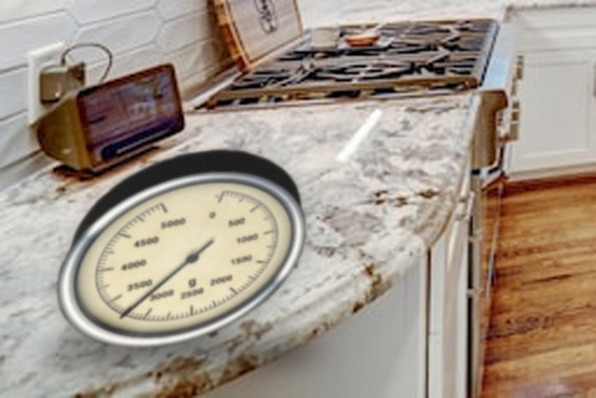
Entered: 3250 g
